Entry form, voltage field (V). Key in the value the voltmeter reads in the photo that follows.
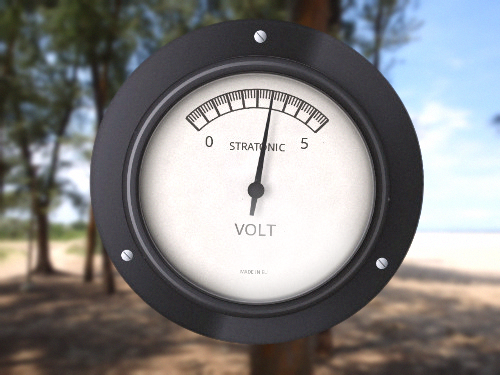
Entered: 3 V
